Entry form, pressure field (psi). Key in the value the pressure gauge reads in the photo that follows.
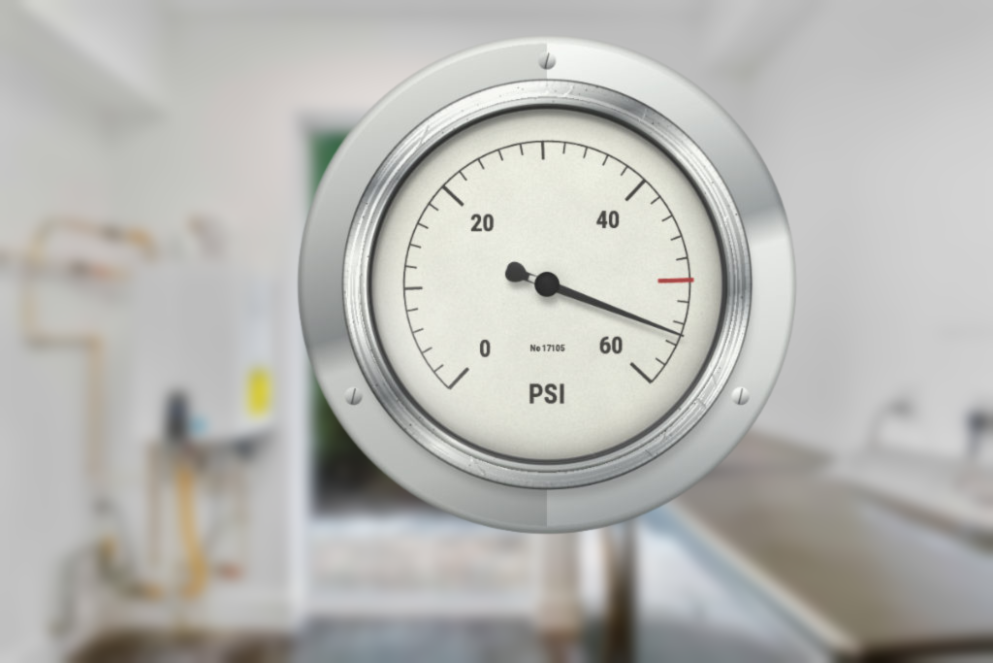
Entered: 55 psi
